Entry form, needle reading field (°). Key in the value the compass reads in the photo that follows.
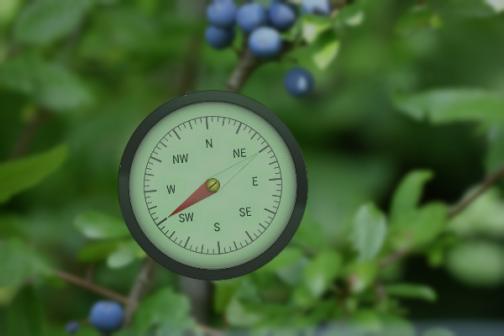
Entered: 240 °
